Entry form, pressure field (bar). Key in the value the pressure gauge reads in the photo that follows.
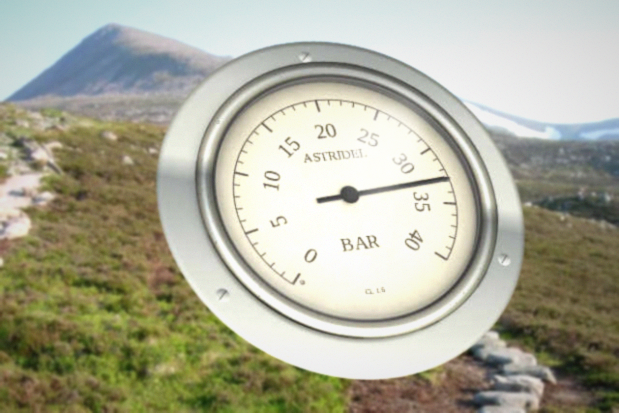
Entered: 33 bar
